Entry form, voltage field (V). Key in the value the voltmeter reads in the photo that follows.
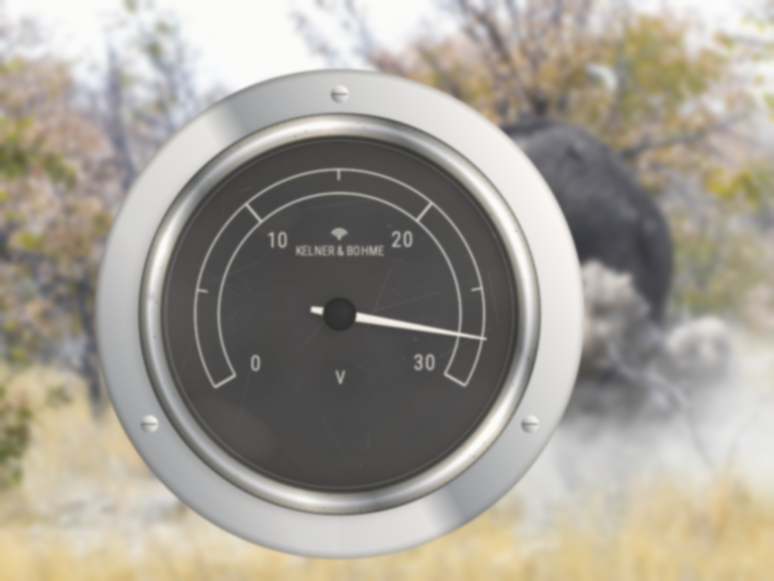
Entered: 27.5 V
